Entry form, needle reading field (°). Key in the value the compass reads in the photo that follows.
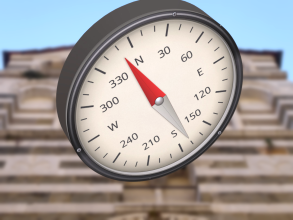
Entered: 350 °
